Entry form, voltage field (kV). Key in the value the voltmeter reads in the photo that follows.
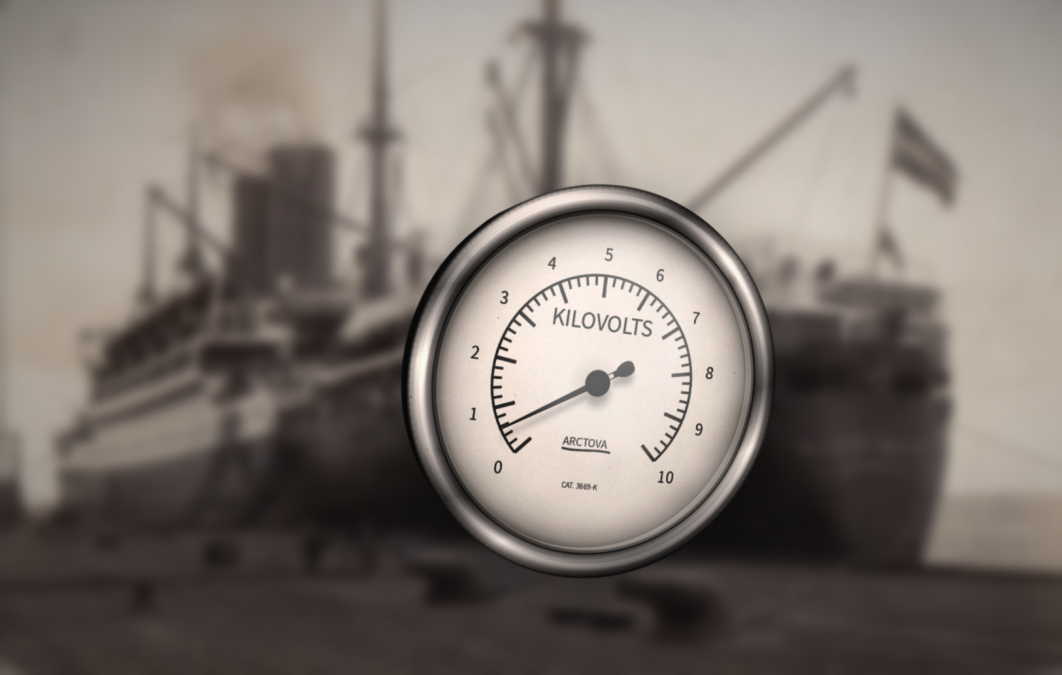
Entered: 0.6 kV
